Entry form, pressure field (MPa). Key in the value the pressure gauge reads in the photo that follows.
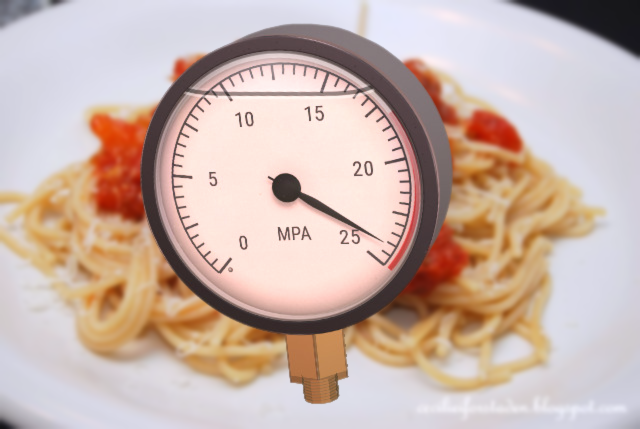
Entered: 24 MPa
